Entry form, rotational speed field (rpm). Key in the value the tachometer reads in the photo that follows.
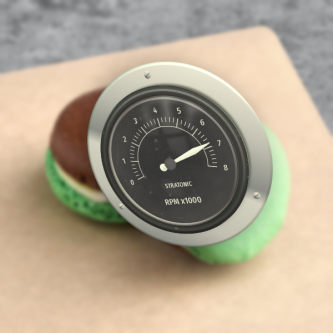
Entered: 6800 rpm
